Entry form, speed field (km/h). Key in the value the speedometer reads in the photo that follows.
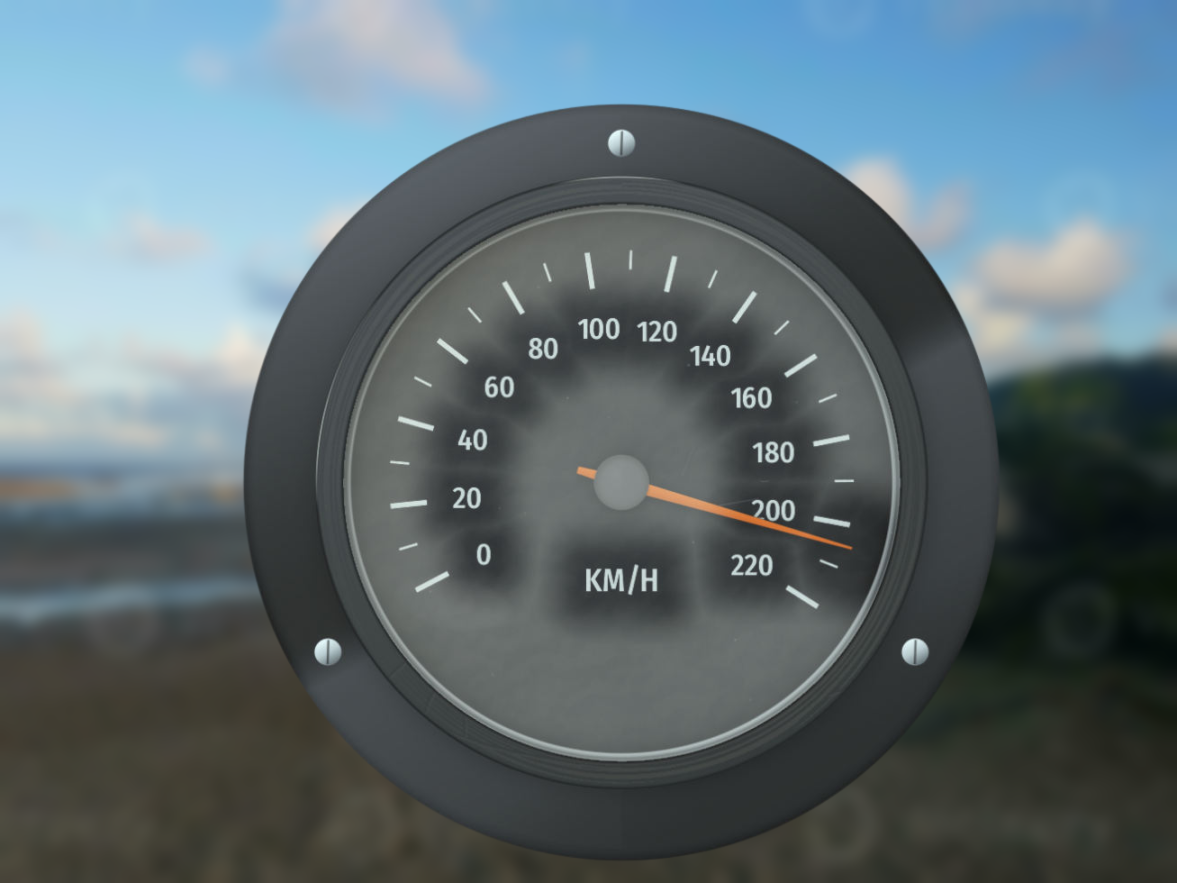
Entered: 205 km/h
